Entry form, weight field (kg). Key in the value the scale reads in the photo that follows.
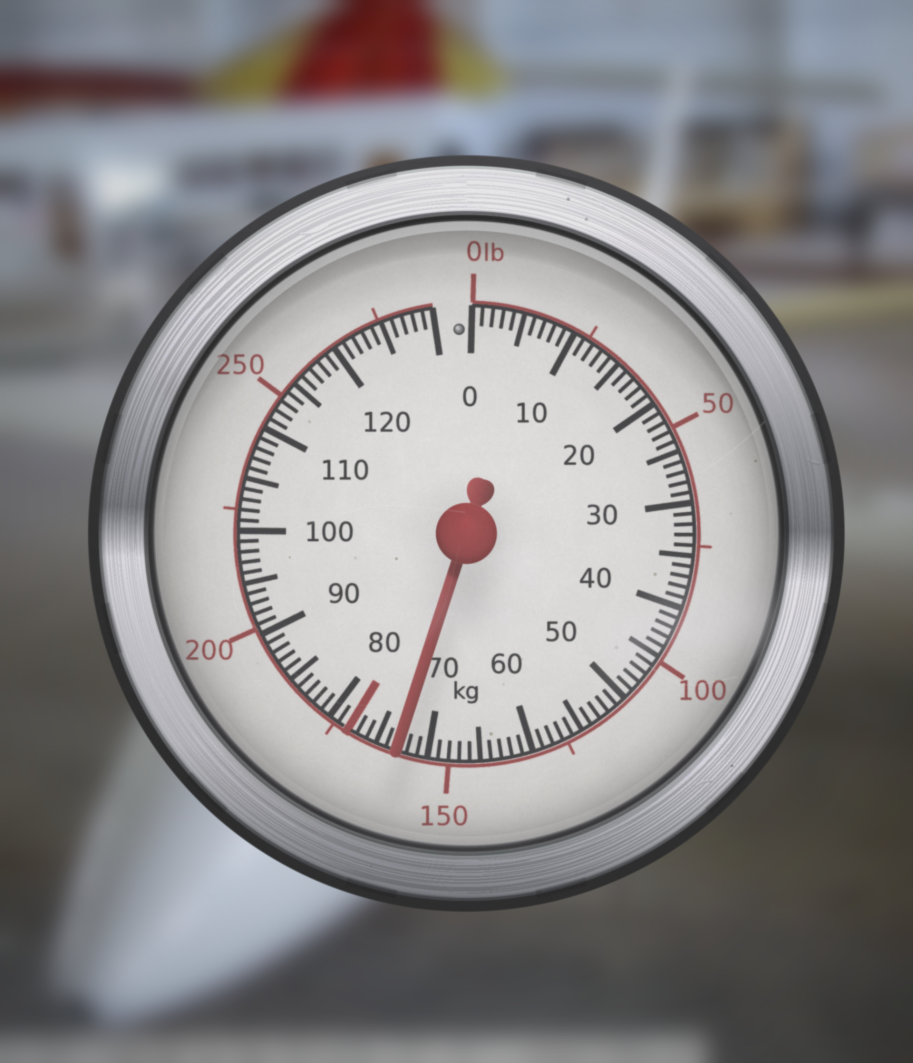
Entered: 73 kg
